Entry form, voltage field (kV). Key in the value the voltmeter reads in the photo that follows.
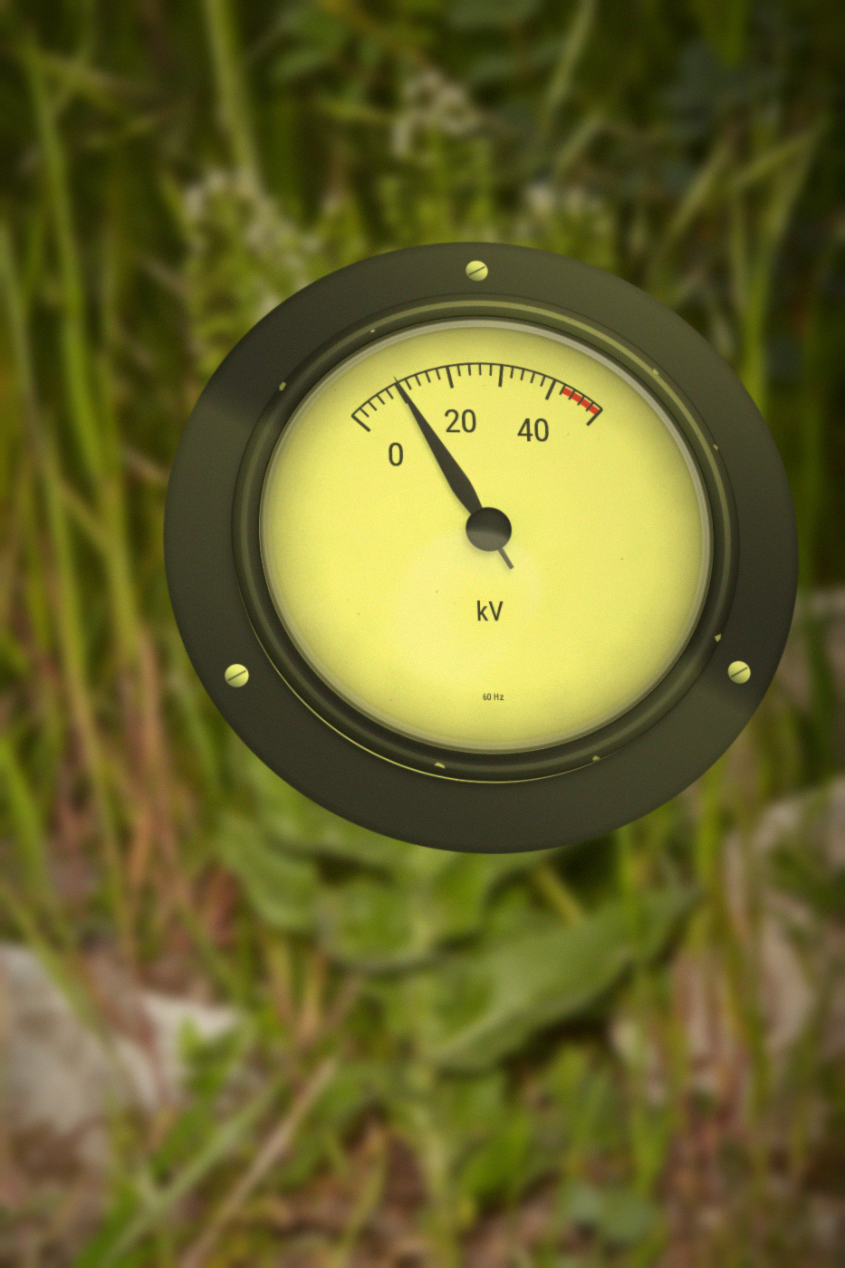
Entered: 10 kV
